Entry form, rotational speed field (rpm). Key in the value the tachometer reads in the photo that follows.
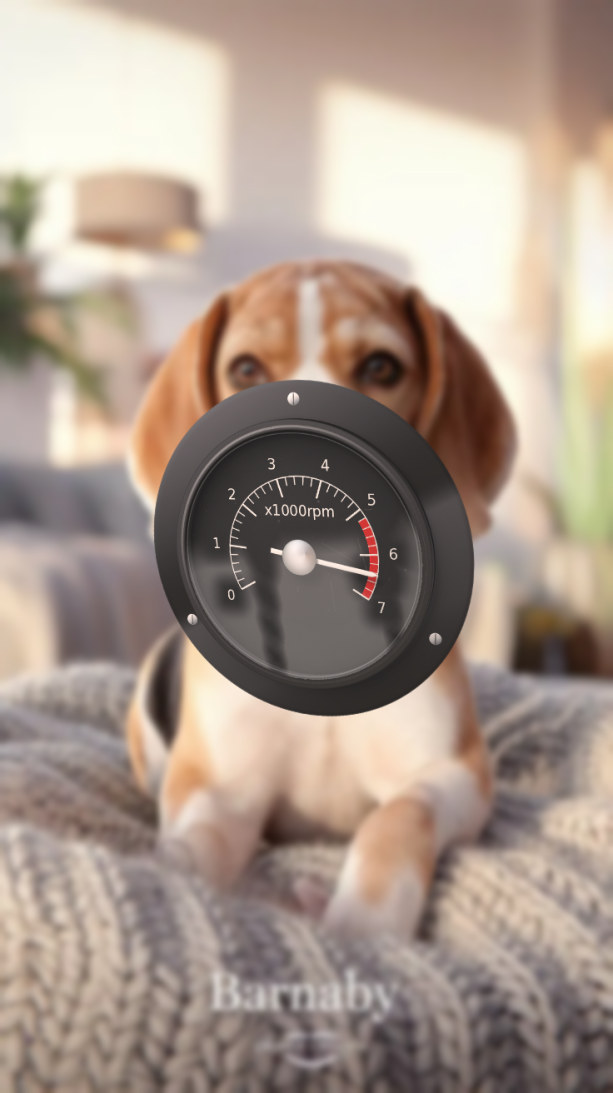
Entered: 6400 rpm
